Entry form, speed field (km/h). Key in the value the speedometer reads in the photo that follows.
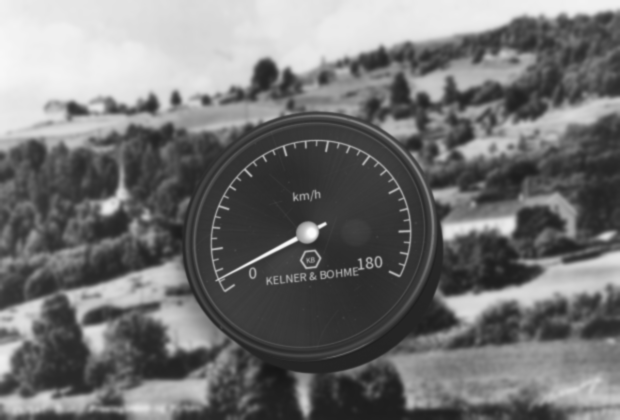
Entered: 5 km/h
